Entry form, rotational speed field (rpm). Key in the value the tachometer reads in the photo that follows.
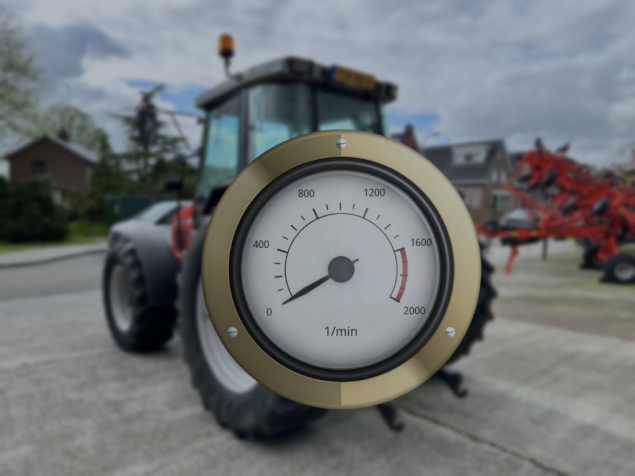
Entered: 0 rpm
